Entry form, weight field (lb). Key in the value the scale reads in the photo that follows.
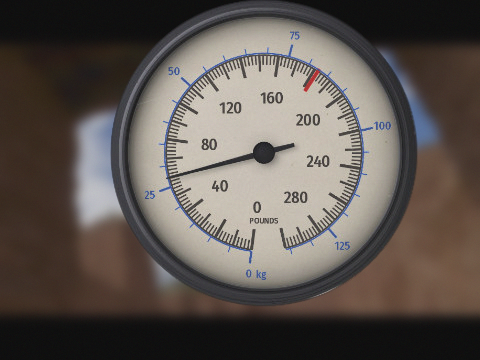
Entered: 60 lb
